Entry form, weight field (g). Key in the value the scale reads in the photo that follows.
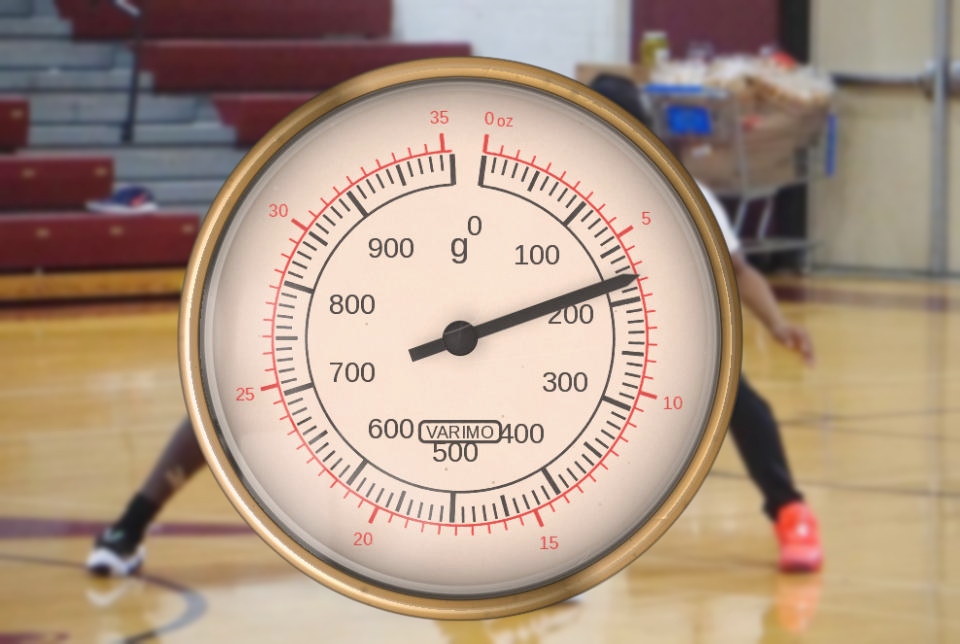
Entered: 180 g
